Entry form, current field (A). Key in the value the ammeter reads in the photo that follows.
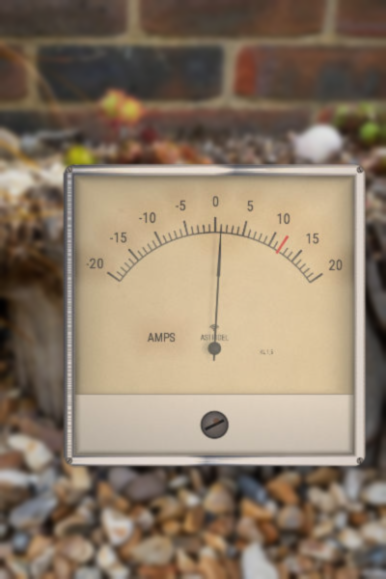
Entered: 1 A
